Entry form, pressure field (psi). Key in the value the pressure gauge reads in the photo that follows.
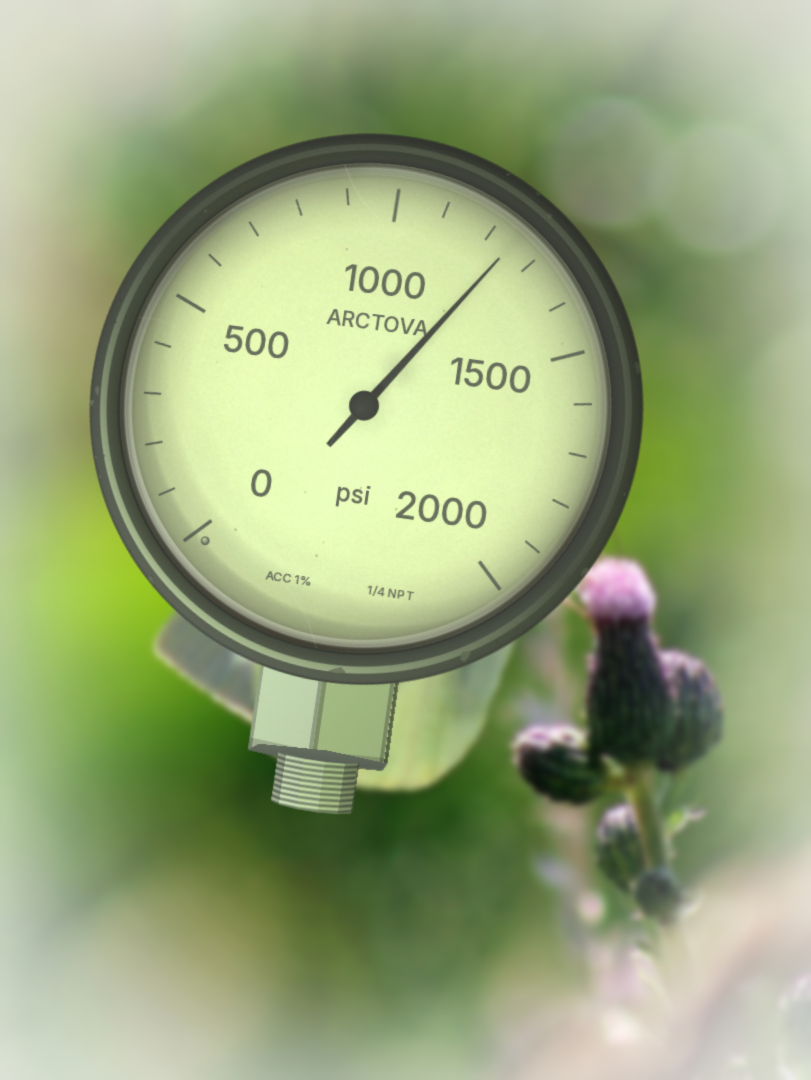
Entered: 1250 psi
